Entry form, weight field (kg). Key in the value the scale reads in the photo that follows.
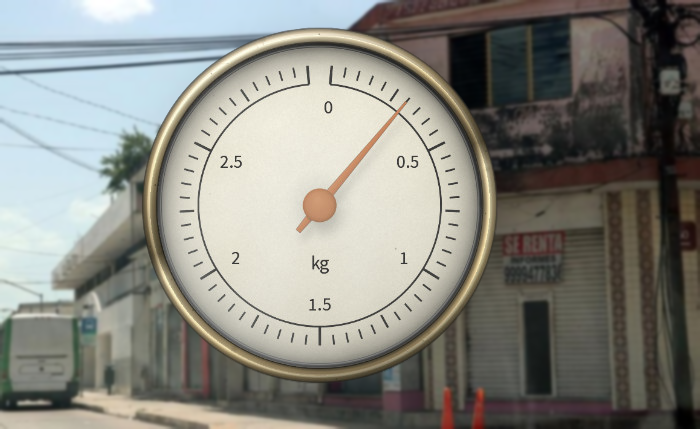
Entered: 0.3 kg
